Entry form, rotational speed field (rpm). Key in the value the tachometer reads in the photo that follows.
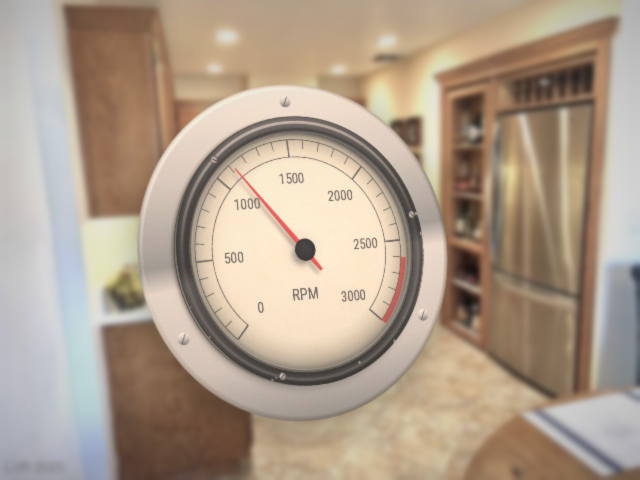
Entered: 1100 rpm
